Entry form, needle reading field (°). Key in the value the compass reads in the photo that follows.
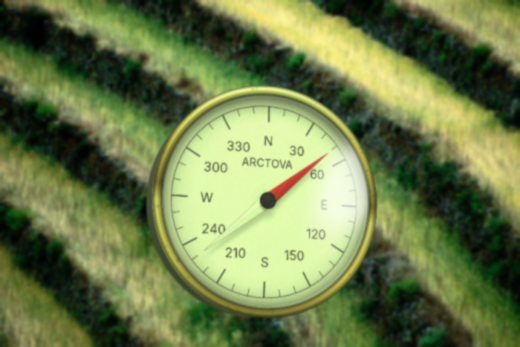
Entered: 50 °
